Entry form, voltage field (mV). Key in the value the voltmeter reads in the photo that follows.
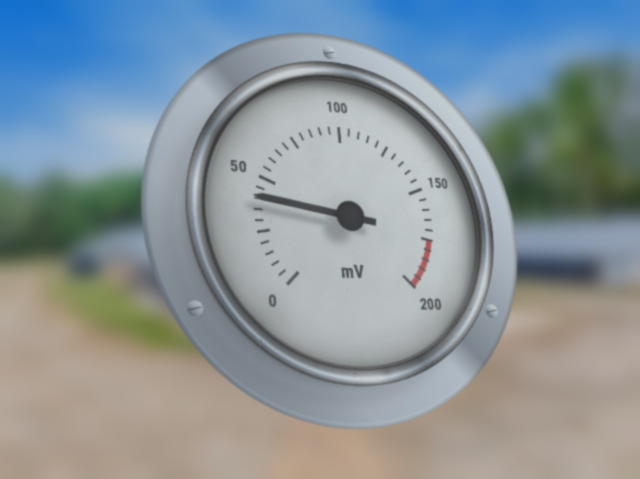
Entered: 40 mV
